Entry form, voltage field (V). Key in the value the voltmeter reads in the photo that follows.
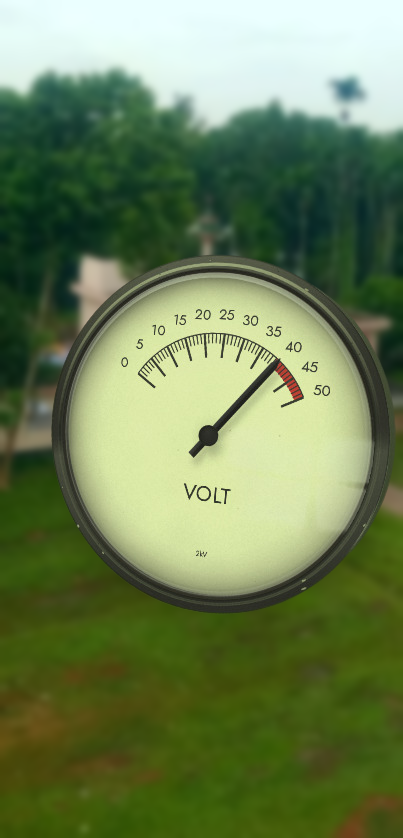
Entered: 40 V
